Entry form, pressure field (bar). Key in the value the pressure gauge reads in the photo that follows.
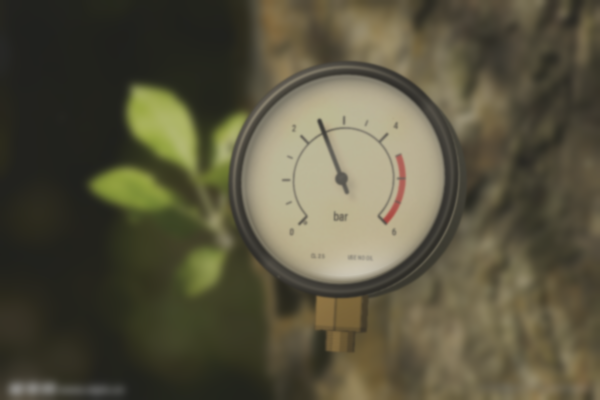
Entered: 2.5 bar
